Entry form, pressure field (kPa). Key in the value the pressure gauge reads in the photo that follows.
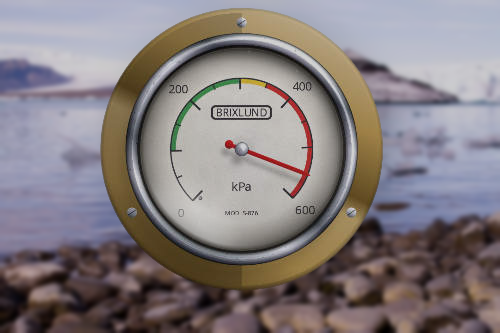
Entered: 550 kPa
